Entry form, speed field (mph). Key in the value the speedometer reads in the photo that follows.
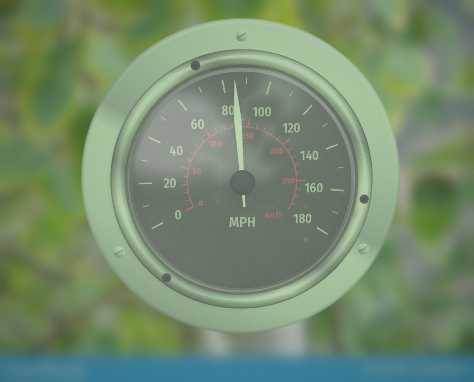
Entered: 85 mph
